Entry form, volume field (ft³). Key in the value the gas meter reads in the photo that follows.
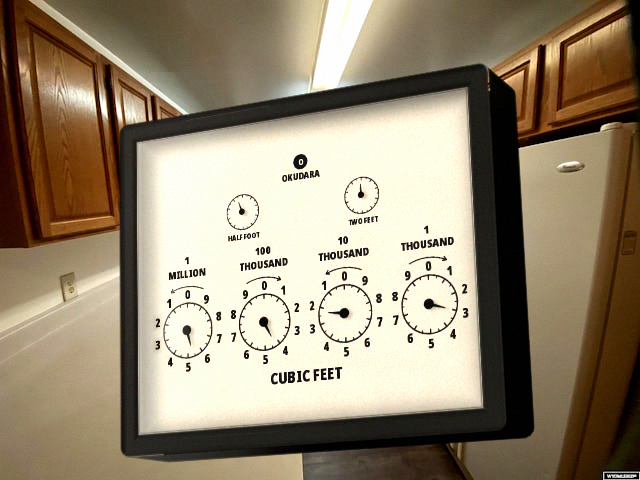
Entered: 542300 ft³
